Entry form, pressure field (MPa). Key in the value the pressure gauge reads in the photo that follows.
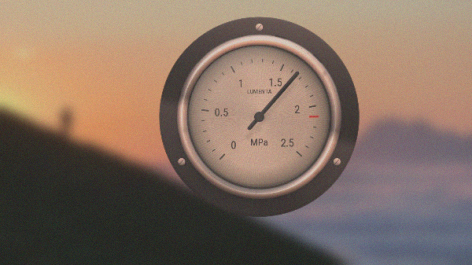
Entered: 1.65 MPa
